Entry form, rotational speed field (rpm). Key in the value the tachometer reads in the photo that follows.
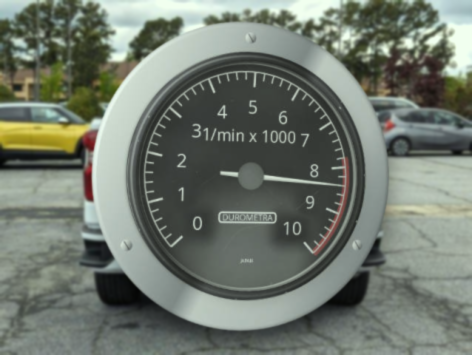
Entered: 8400 rpm
